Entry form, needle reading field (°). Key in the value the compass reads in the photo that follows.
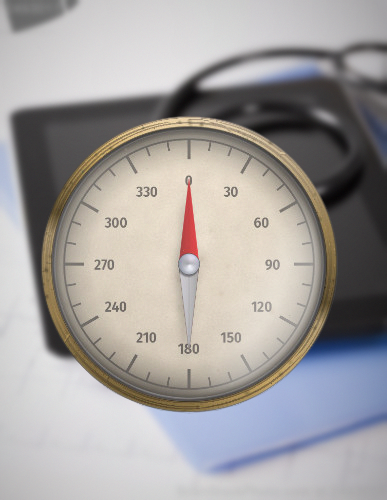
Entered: 0 °
